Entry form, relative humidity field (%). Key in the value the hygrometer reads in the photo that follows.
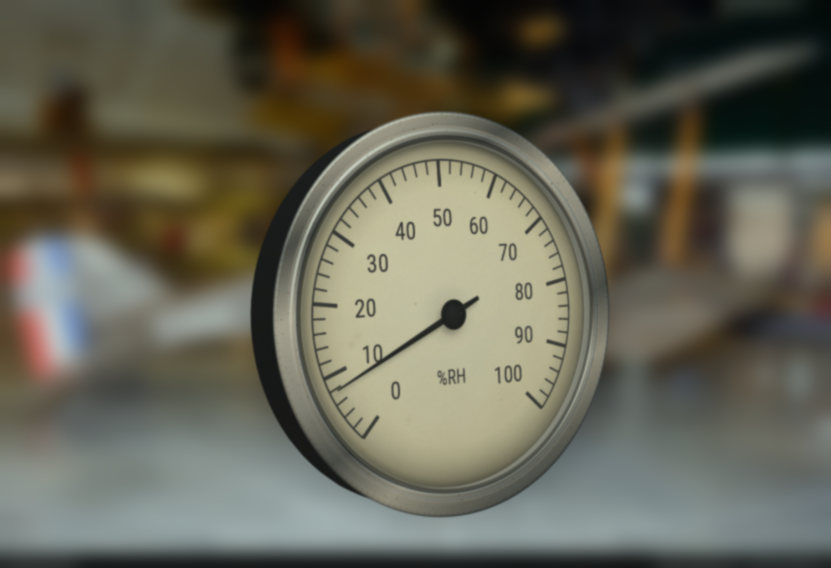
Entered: 8 %
